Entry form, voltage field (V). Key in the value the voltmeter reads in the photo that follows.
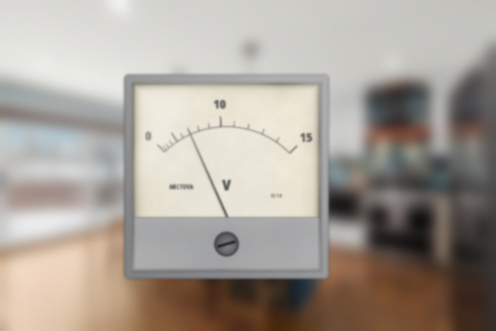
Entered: 7 V
